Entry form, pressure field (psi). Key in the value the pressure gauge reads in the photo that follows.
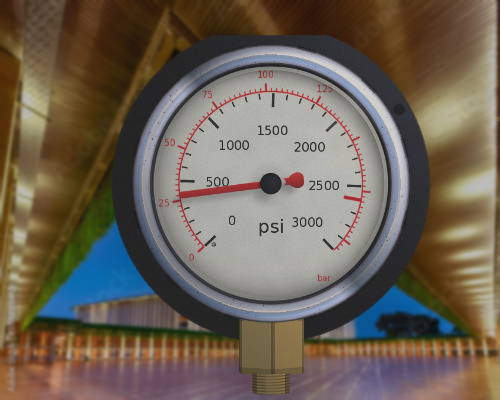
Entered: 400 psi
